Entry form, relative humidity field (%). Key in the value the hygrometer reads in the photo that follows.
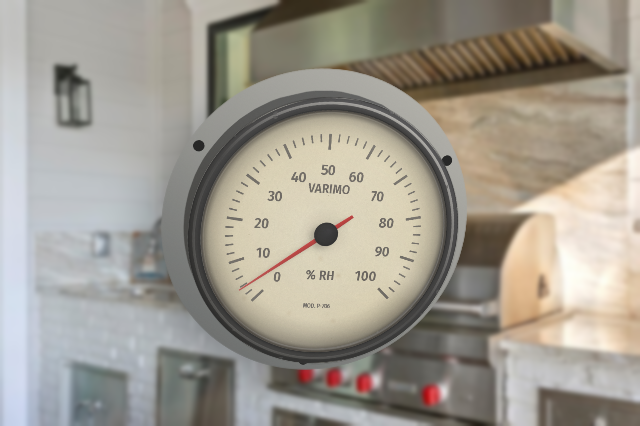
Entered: 4 %
